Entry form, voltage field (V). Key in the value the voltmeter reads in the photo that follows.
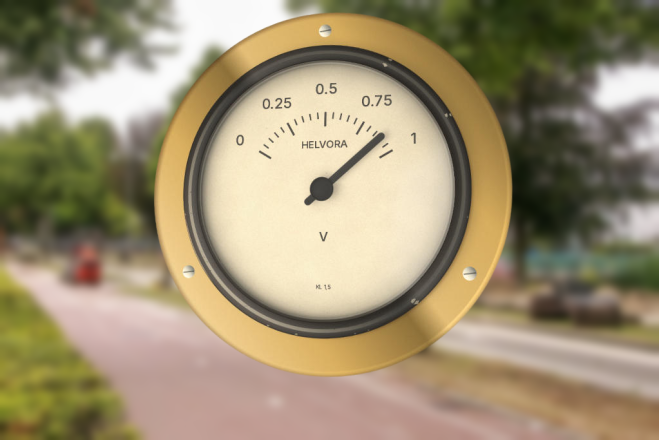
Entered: 0.9 V
